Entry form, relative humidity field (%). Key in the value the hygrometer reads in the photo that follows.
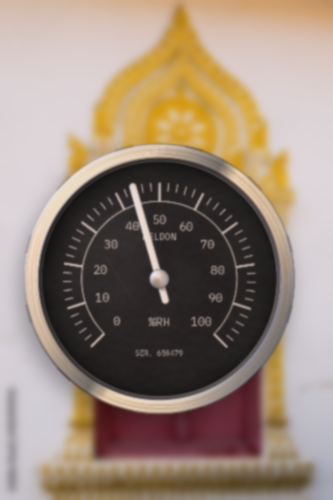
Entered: 44 %
